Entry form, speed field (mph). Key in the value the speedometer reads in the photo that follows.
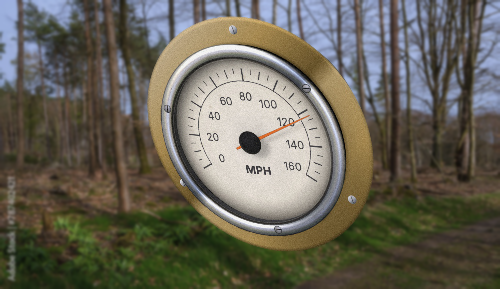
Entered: 122.5 mph
